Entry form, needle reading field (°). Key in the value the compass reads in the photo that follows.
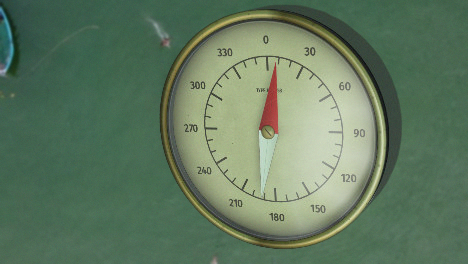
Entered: 10 °
